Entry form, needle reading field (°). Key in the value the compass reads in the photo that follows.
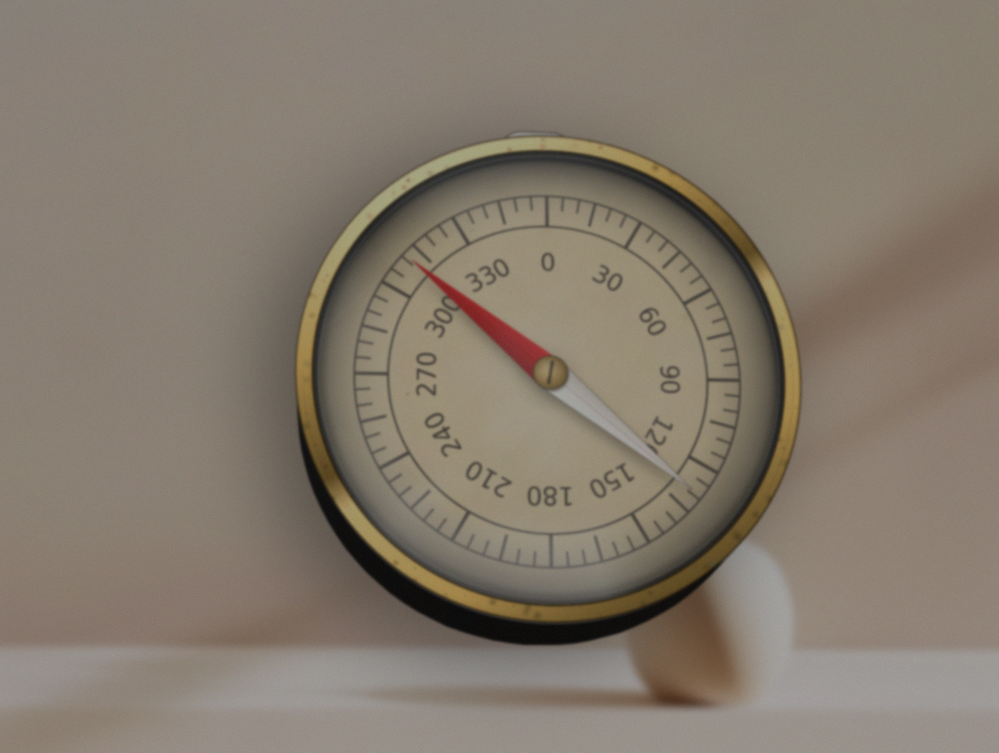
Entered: 310 °
